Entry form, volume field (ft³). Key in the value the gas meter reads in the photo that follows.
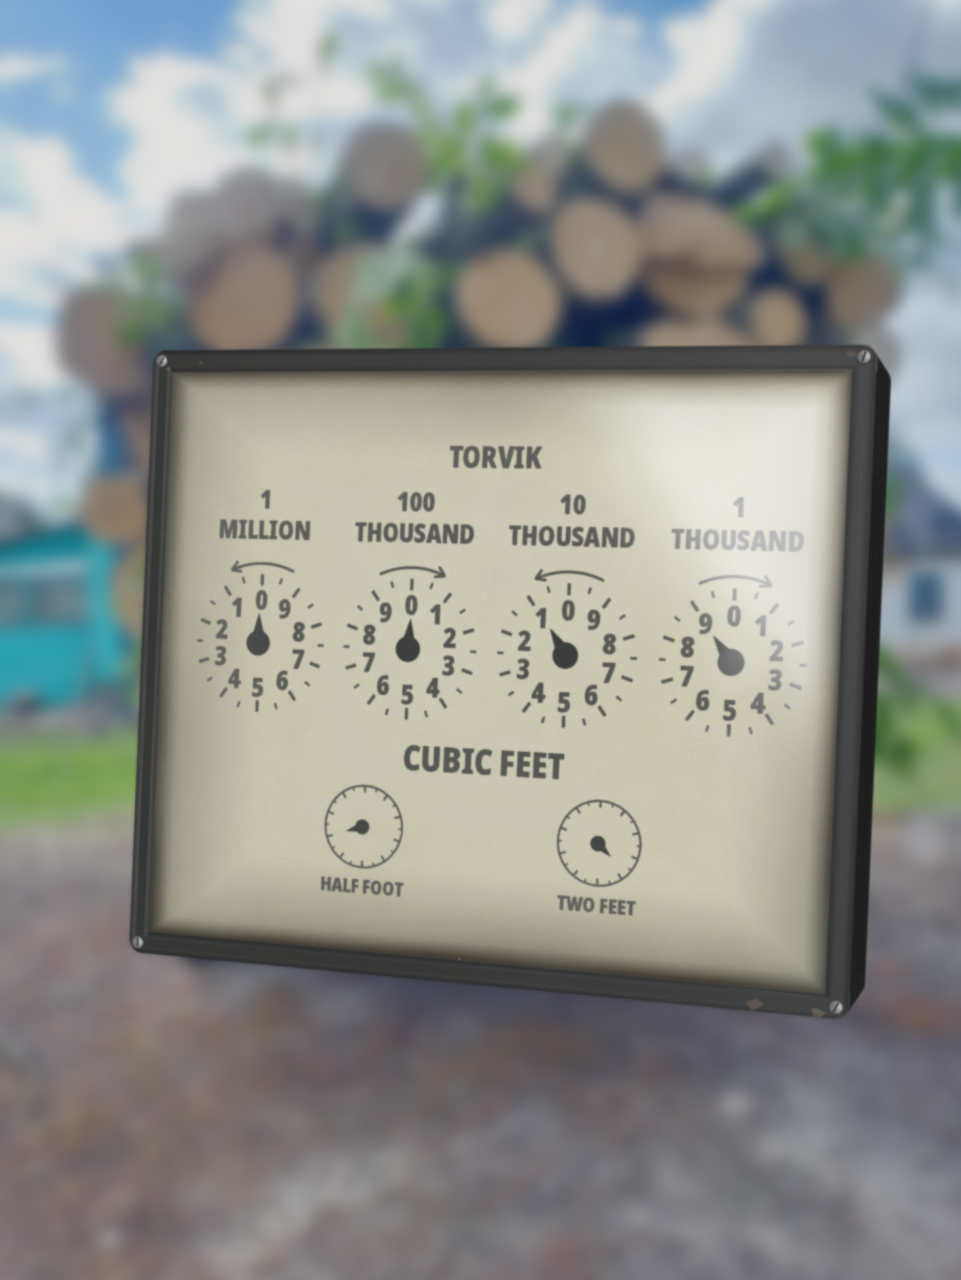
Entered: 900 ft³
